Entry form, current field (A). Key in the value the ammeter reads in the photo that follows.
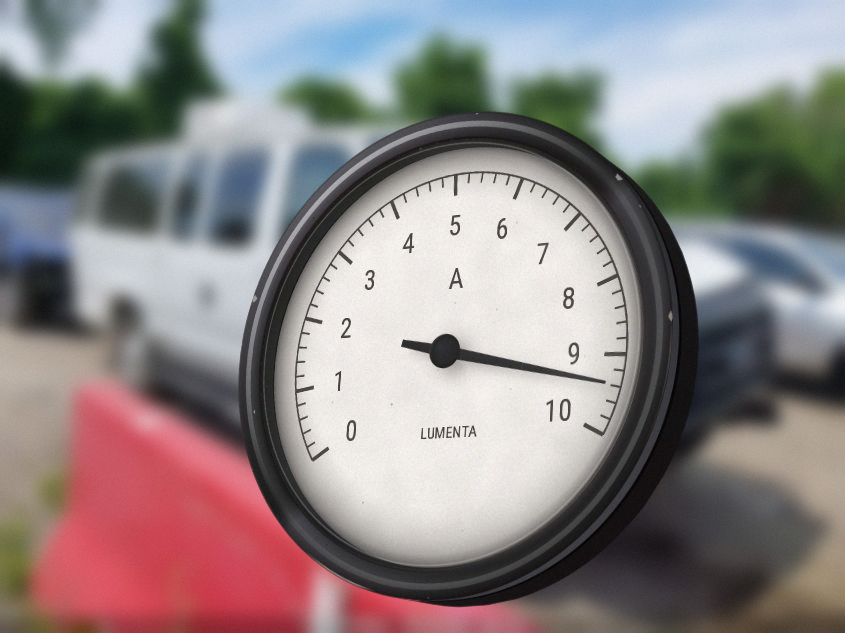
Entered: 9.4 A
